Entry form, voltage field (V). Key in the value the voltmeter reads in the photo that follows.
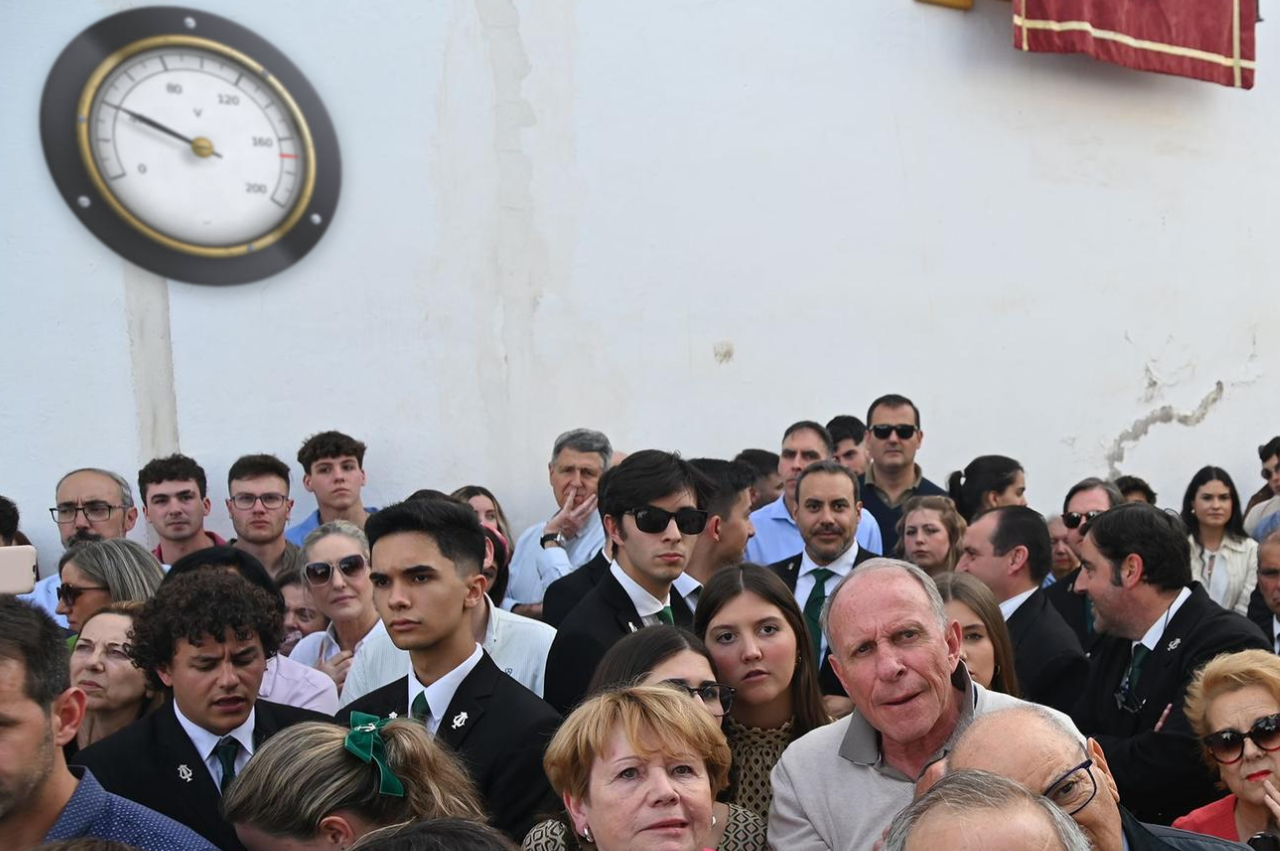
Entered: 40 V
